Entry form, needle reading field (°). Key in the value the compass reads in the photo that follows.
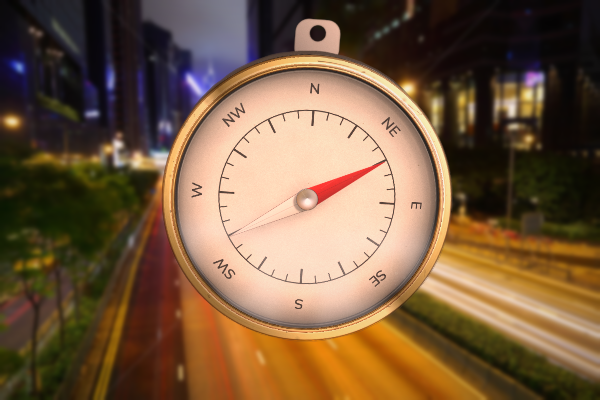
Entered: 60 °
